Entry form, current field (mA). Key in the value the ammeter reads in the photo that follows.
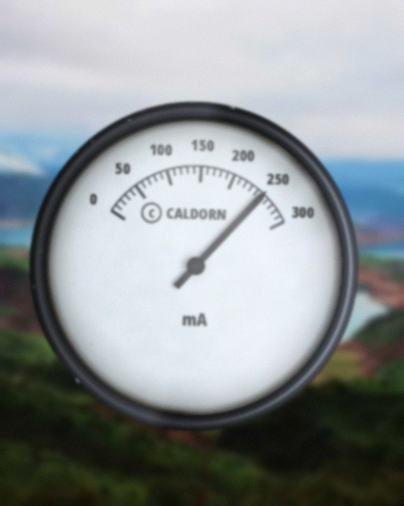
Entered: 250 mA
